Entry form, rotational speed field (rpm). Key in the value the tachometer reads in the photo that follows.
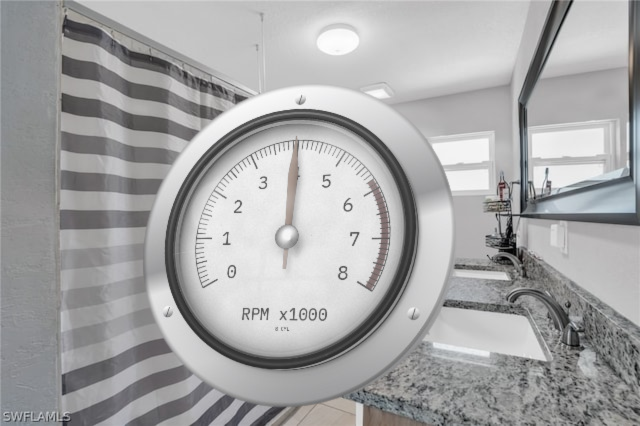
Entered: 4000 rpm
